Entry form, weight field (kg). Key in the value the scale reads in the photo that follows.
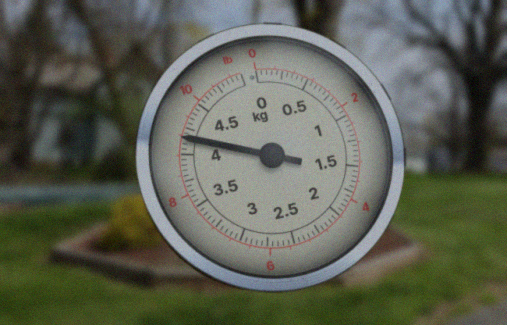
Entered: 4.15 kg
